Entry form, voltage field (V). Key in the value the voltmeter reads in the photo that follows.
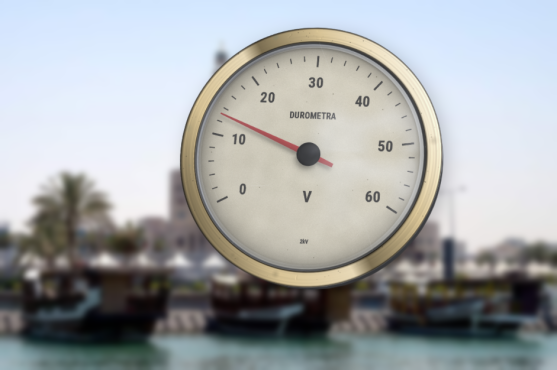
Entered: 13 V
